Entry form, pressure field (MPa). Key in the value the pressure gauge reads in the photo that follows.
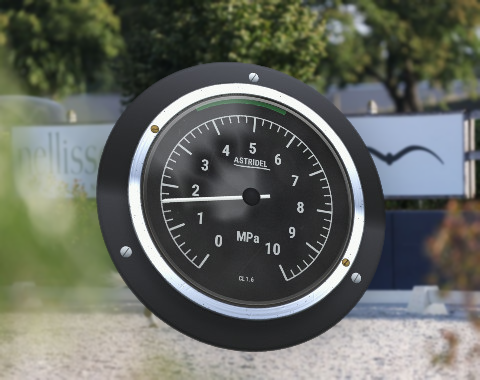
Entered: 1.6 MPa
